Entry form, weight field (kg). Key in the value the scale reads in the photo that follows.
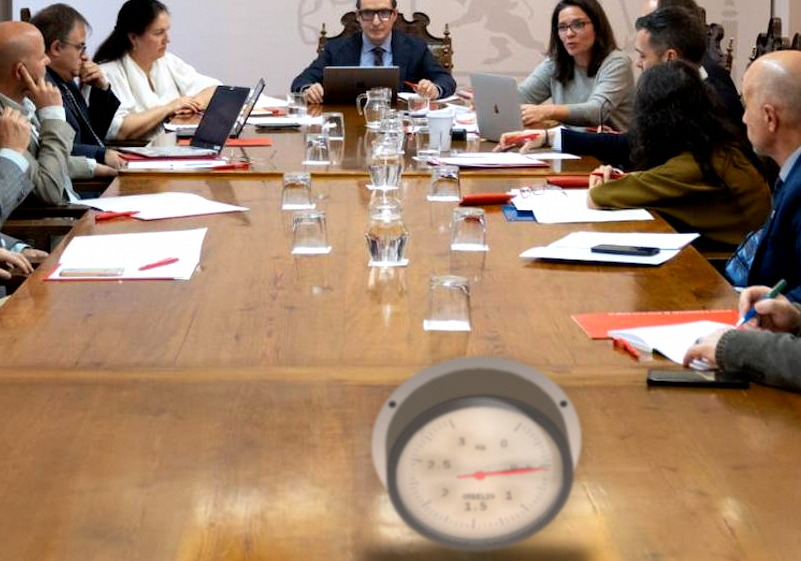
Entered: 0.5 kg
